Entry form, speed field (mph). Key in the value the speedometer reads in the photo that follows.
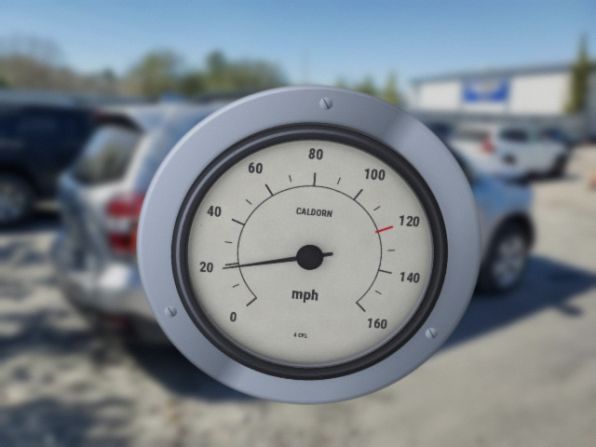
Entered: 20 mph
